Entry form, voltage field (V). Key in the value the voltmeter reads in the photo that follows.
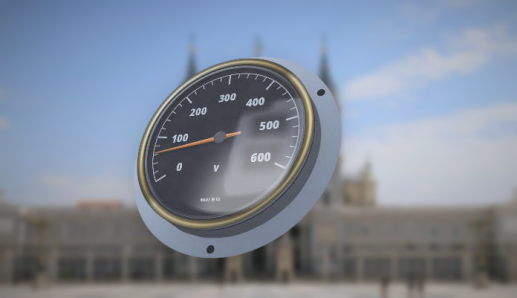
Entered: 60 V
